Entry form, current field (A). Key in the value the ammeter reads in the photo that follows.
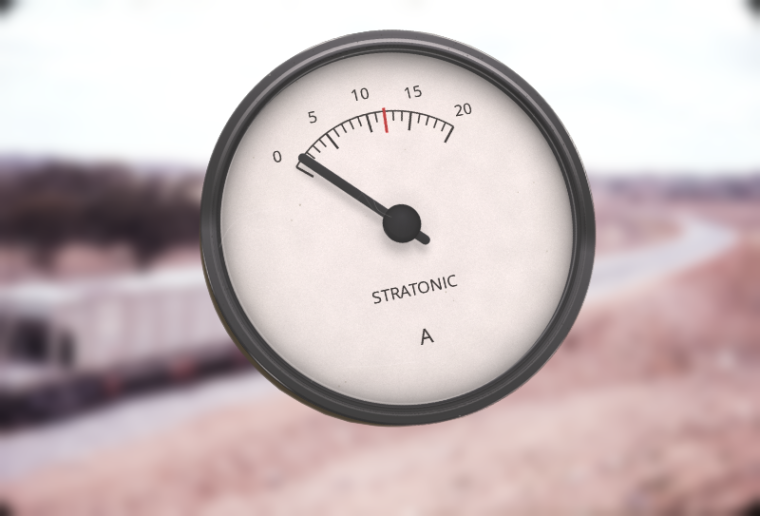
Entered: 1 A
